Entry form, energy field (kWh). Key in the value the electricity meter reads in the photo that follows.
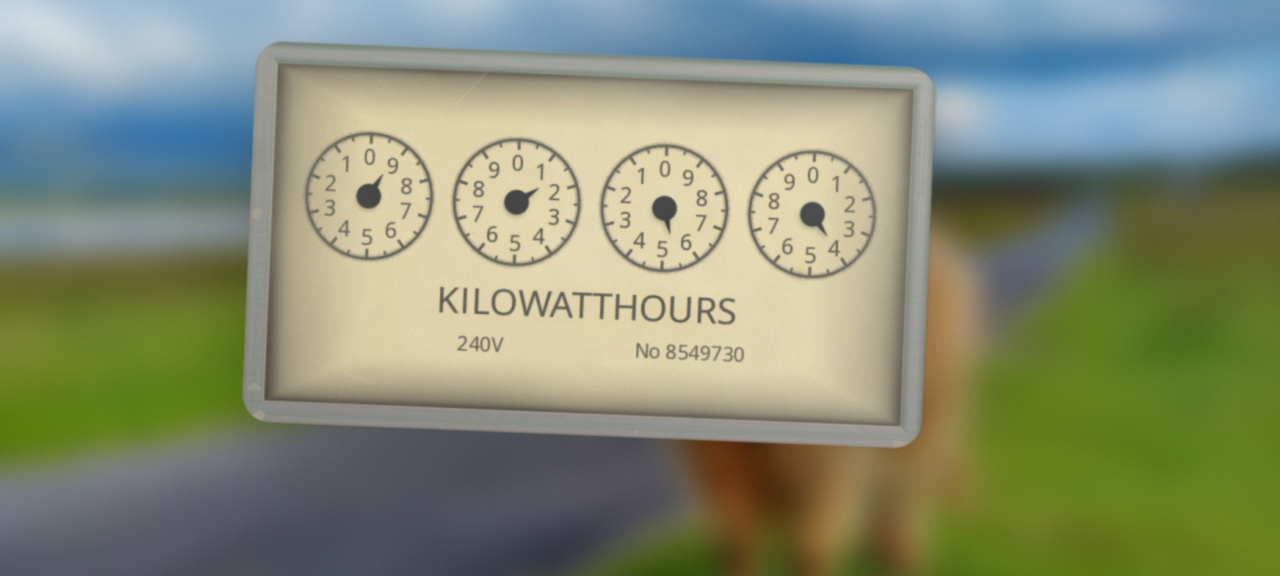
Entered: 9154 kWh
